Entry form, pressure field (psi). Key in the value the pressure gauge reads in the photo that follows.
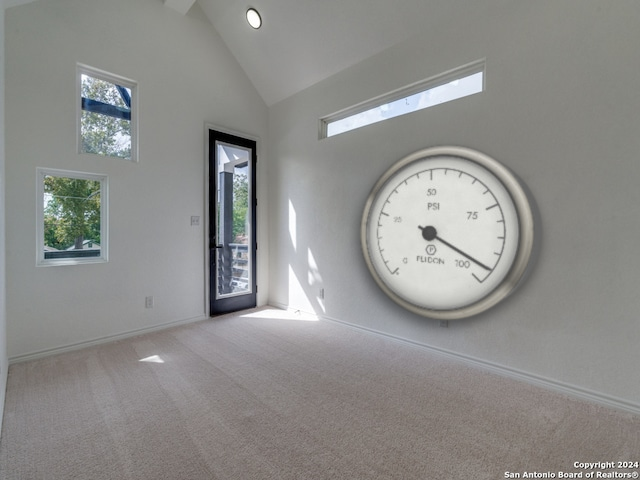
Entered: 95 psi
